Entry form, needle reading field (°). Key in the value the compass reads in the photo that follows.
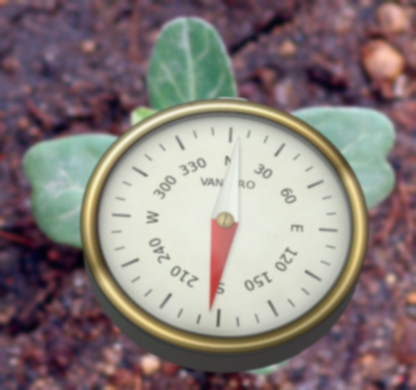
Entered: 185 °
